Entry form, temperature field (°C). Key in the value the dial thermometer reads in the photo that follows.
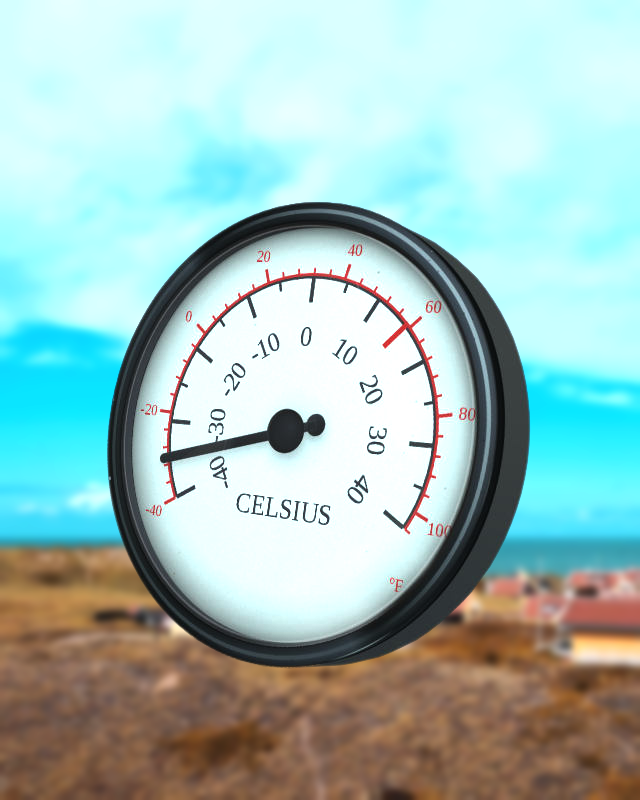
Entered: -35 °C
